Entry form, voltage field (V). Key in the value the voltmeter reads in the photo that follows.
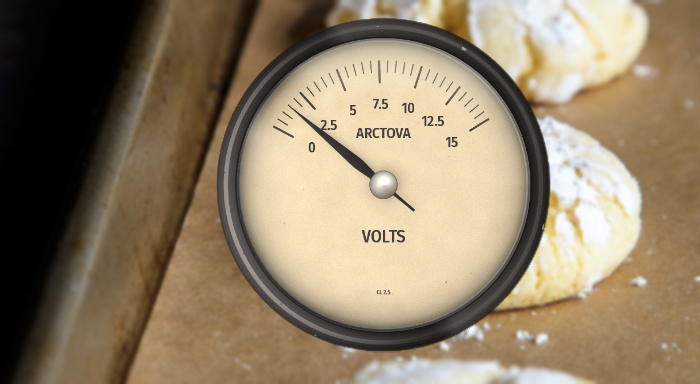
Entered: 1.5 V
